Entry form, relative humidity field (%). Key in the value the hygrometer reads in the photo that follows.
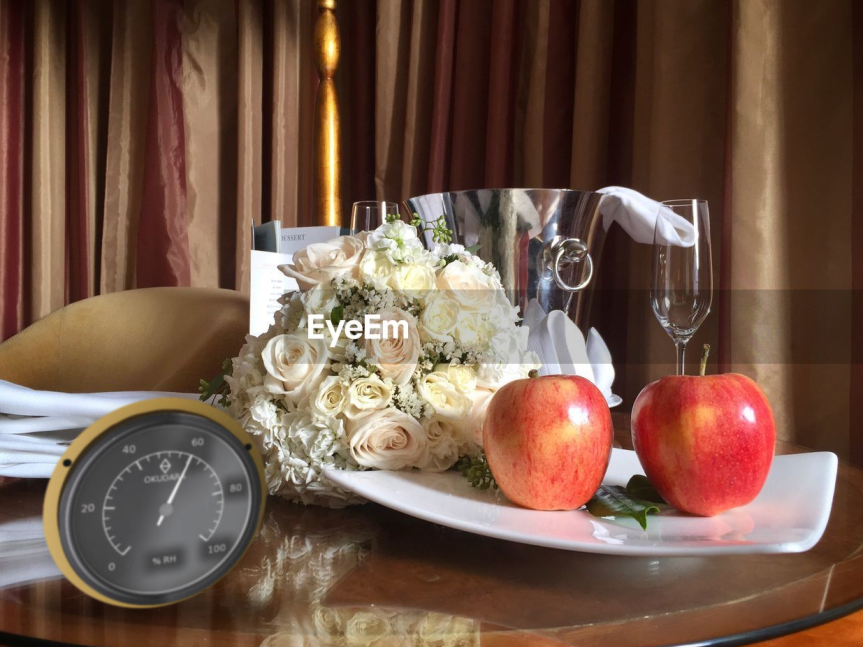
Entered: 60 %
